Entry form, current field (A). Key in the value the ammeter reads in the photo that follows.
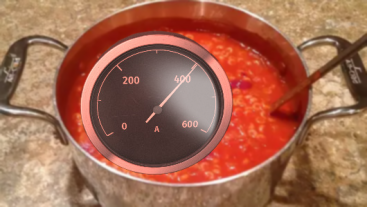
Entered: 400 A
